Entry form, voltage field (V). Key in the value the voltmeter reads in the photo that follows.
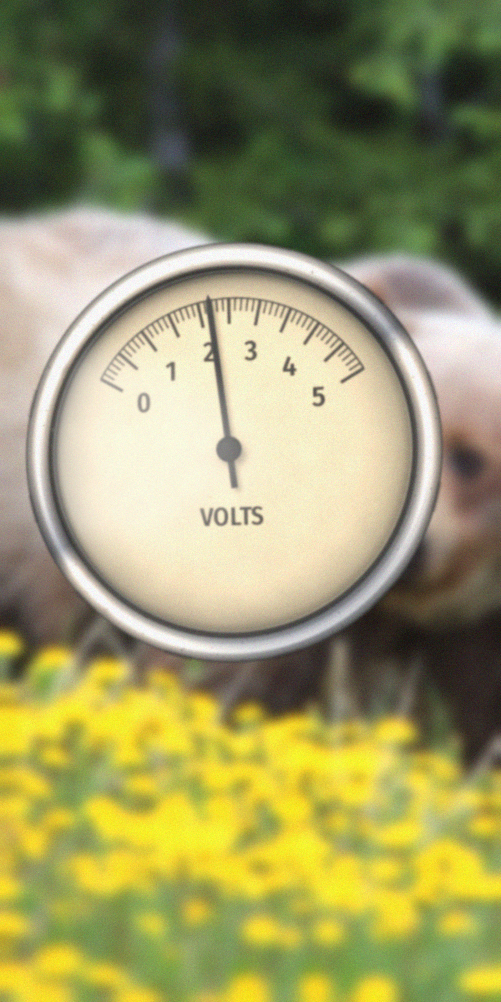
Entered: 2.2 V
